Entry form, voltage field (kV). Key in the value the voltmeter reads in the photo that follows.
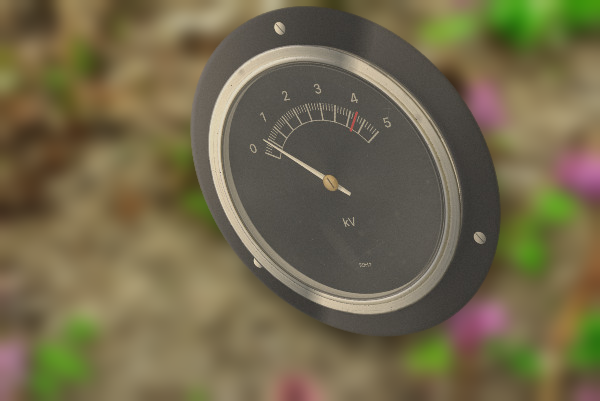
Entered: 0.5 kV
